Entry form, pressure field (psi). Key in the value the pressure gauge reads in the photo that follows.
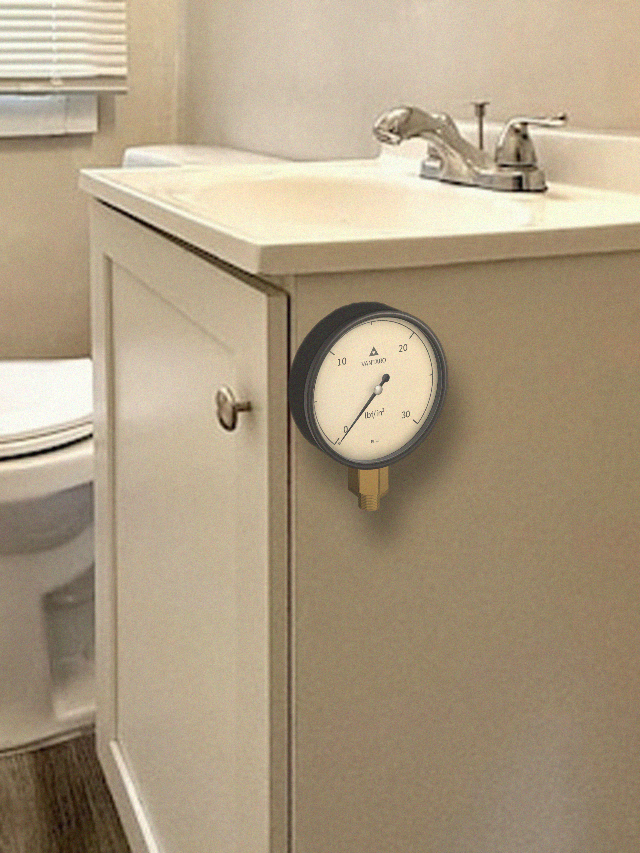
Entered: 0 psi
